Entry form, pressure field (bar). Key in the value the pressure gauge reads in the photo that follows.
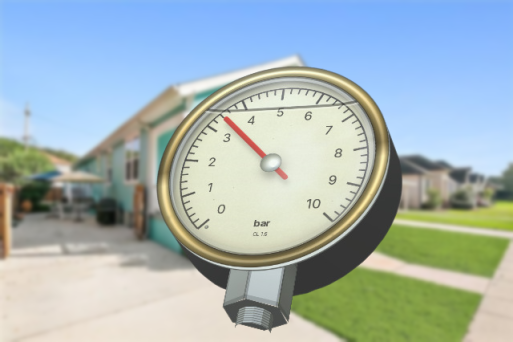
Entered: 3.4 bar
